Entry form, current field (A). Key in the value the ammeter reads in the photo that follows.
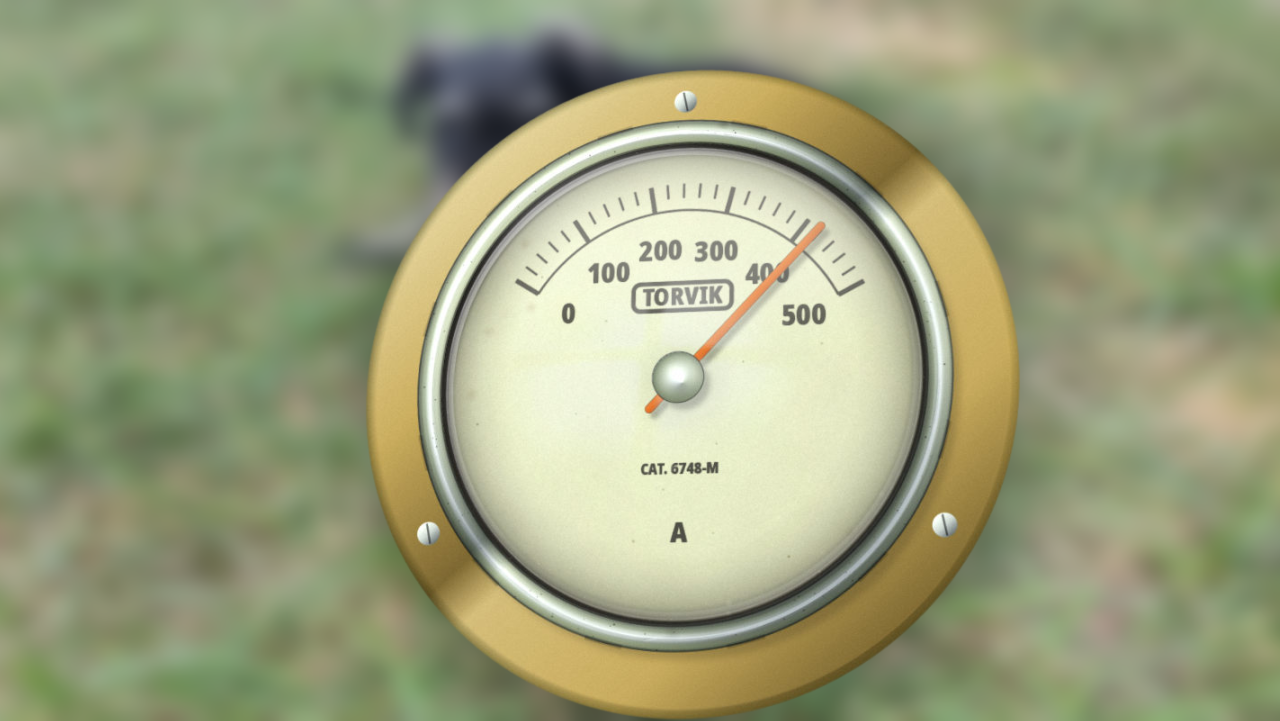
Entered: 420 A
